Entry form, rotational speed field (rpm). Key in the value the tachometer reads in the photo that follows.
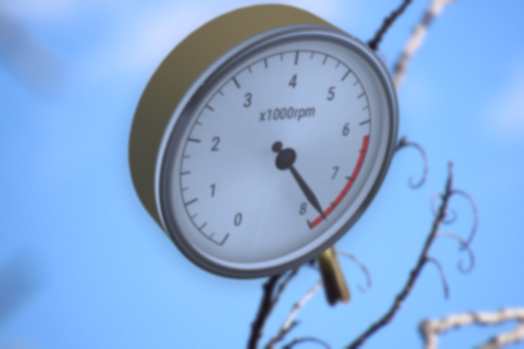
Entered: 7750 rpm
